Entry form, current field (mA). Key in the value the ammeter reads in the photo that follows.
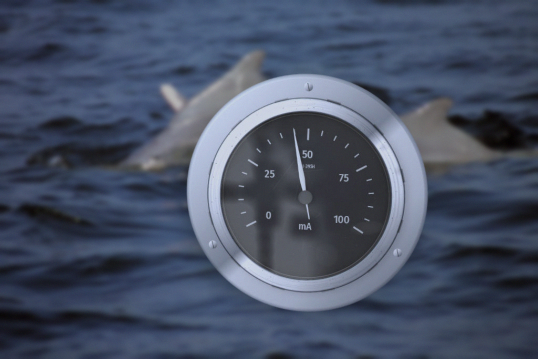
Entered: 45 mA
